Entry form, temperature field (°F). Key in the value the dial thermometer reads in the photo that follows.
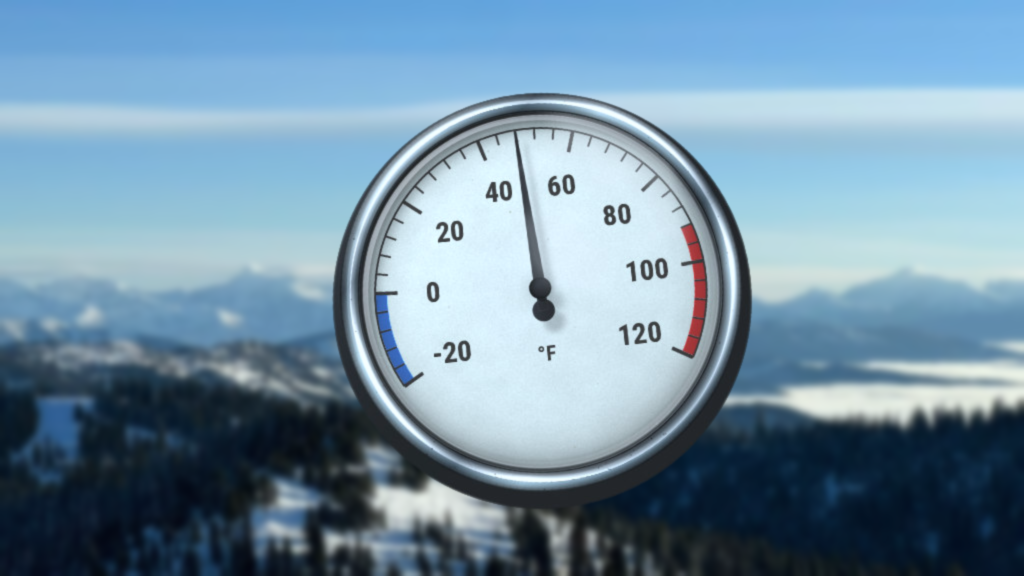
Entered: 48 °F
